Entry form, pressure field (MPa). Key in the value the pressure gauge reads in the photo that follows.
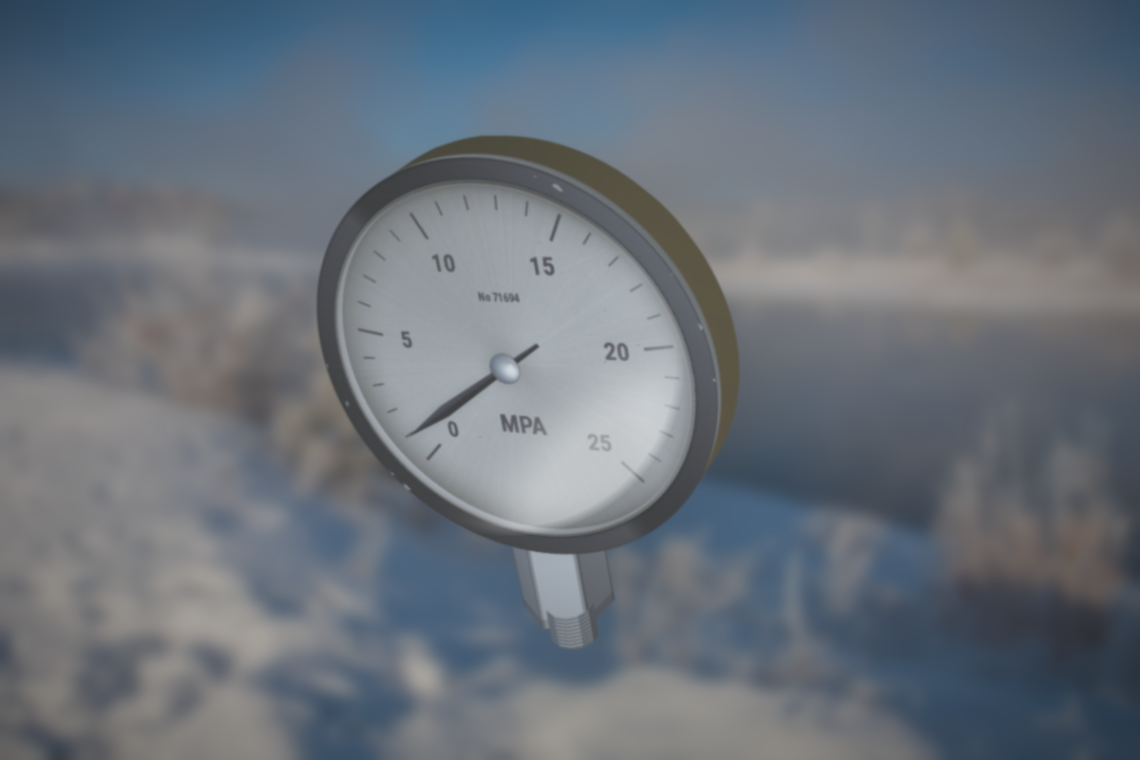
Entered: 1 MPa
